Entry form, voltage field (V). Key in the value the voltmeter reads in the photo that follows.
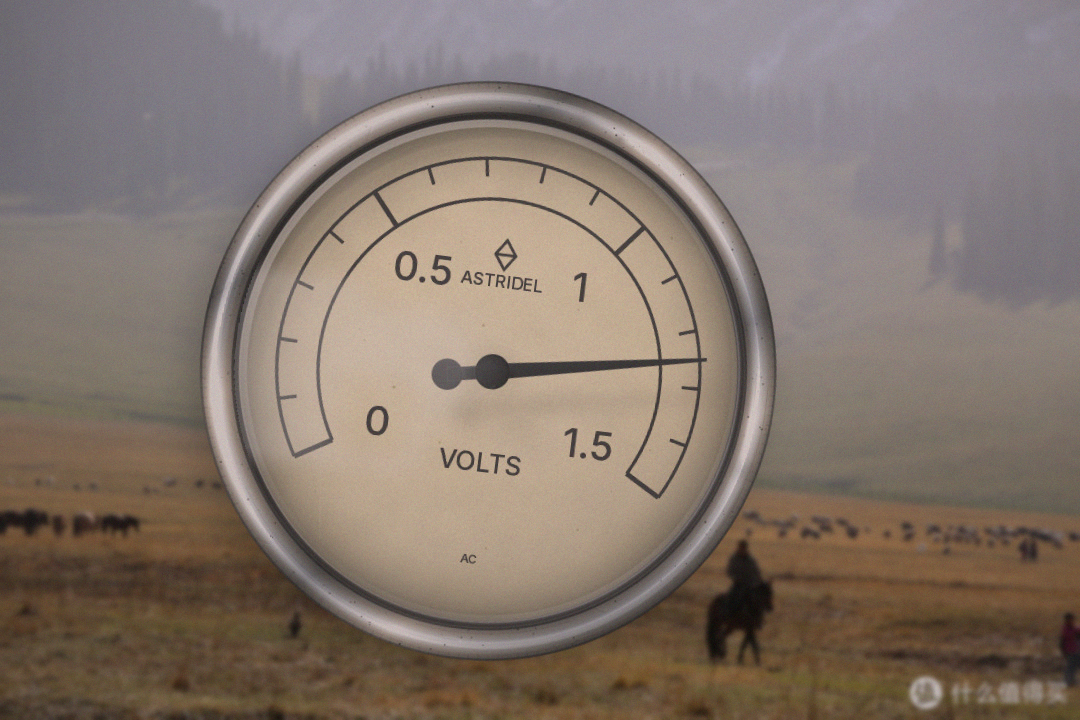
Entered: 1.25 V
